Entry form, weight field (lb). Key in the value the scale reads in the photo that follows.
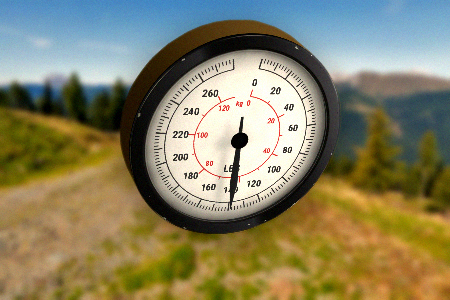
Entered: 140 lb
